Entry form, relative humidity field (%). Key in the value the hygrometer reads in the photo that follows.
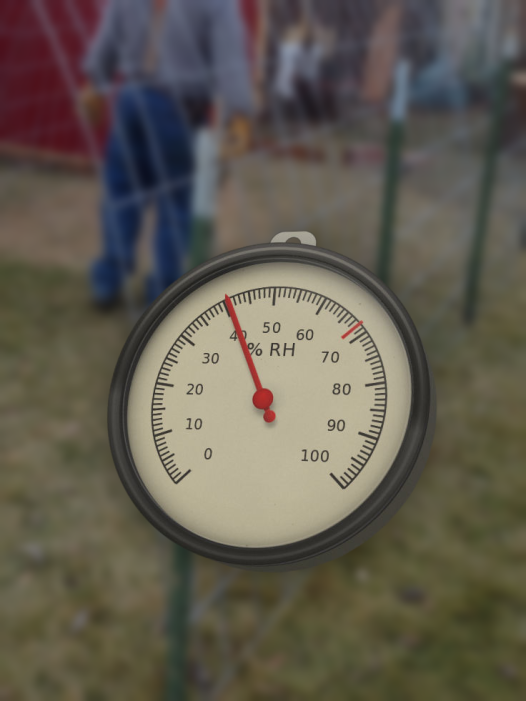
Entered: 41 %
